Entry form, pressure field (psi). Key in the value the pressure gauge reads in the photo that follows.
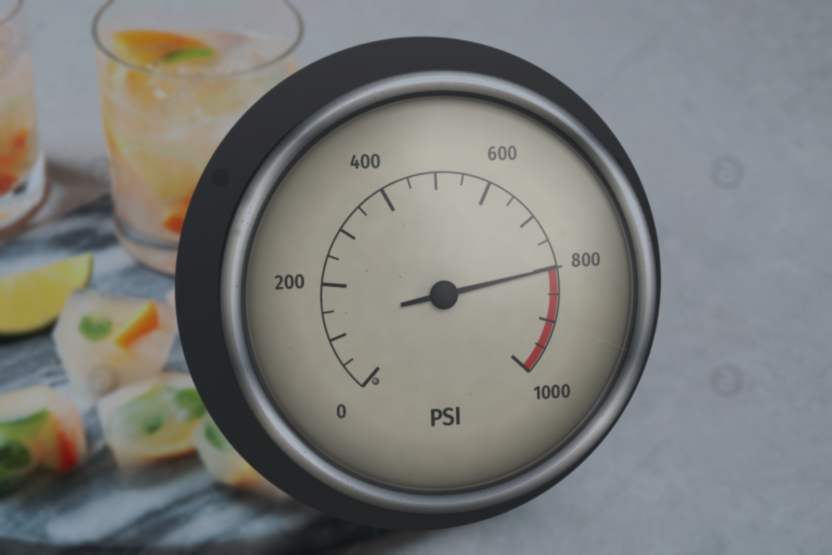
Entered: 800 psi
